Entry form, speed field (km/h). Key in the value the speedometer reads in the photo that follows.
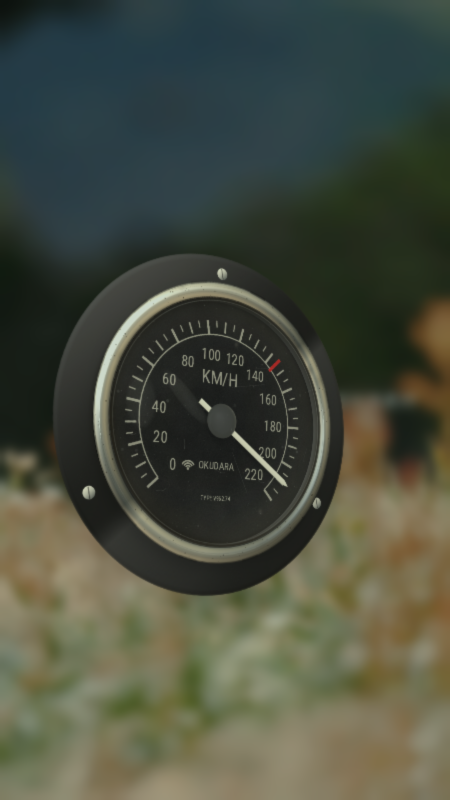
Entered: 210 km/h
